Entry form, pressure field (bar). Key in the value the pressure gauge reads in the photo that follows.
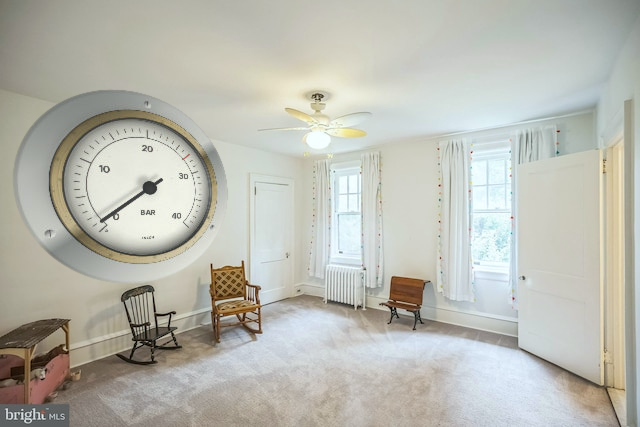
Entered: 1 bar
